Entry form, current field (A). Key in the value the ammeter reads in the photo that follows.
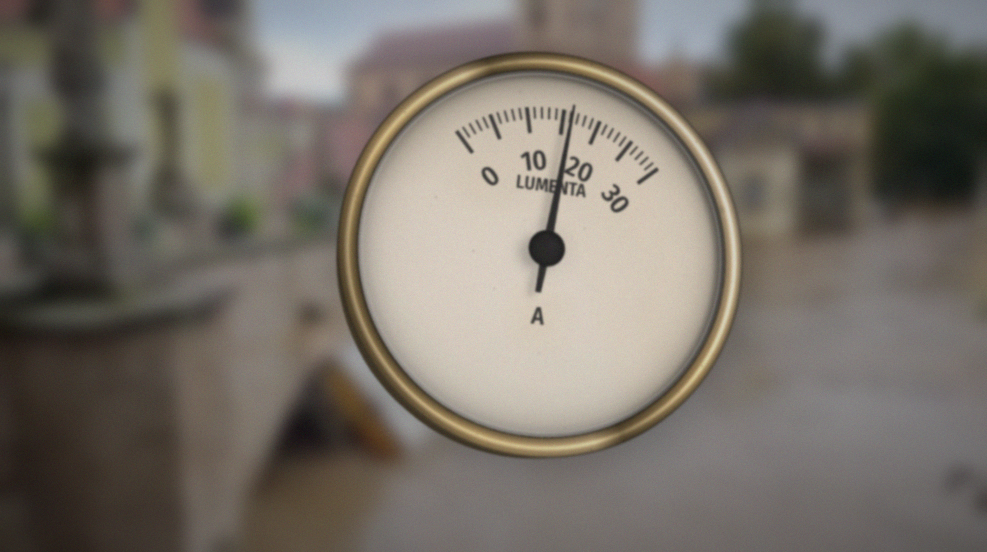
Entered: 16 A
